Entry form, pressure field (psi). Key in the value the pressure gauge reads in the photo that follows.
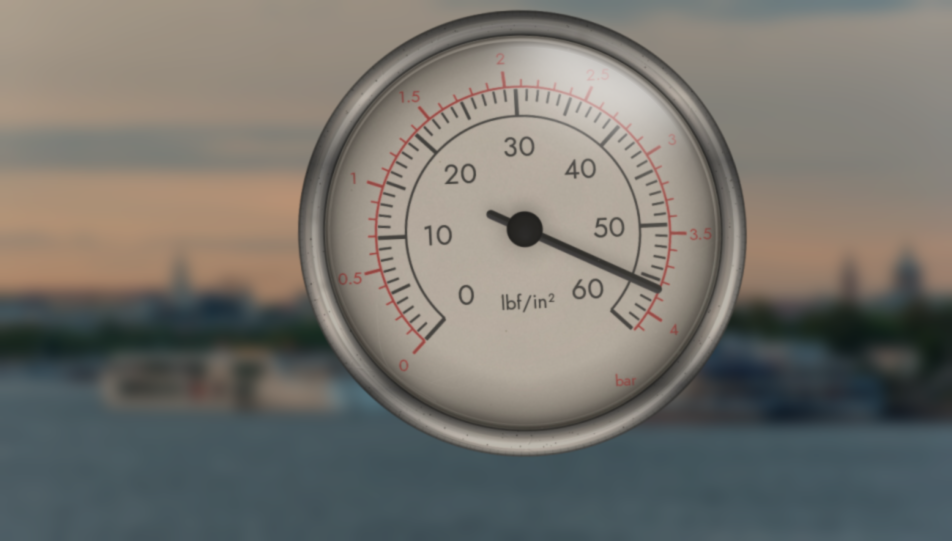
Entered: 56 psi
